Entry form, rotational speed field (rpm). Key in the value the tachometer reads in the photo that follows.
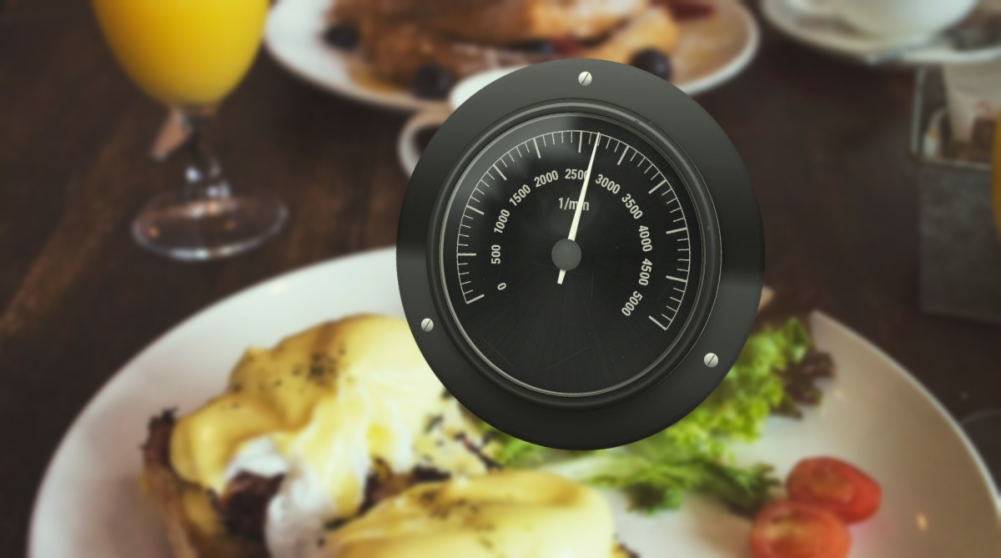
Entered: 2700 rpm
